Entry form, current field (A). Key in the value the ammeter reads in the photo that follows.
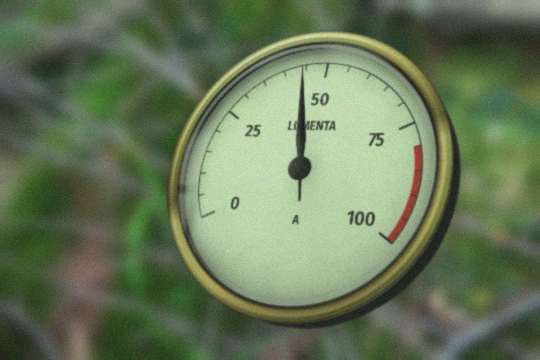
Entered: 45 A
